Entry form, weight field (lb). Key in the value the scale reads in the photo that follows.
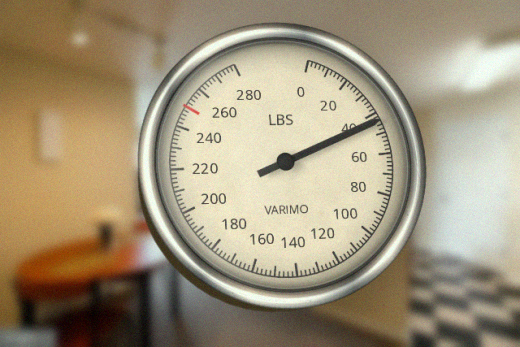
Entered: 44 lb
